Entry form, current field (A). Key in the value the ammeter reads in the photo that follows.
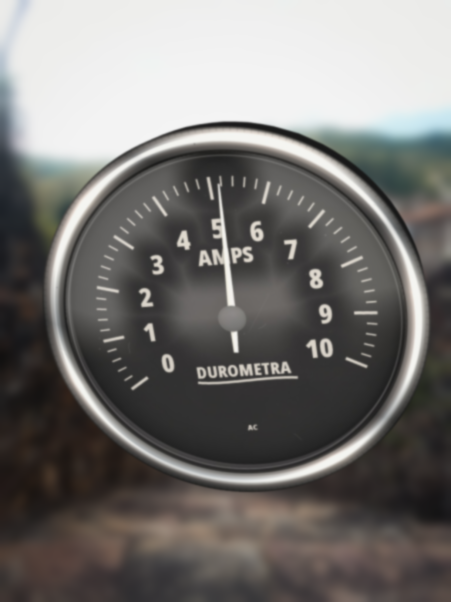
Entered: 5.2 A
